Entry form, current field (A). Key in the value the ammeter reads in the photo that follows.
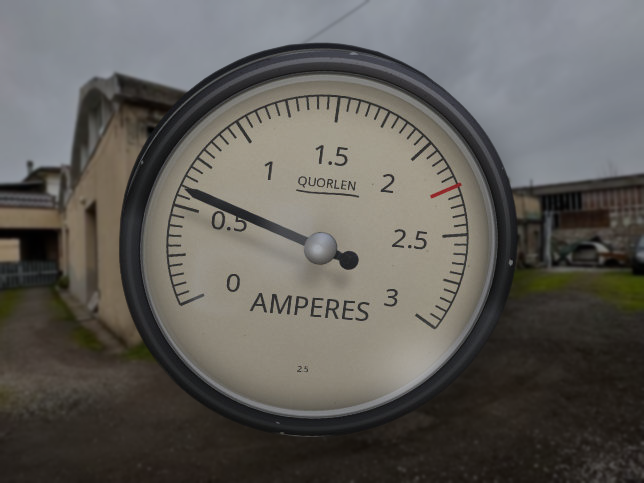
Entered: 0.6 A
